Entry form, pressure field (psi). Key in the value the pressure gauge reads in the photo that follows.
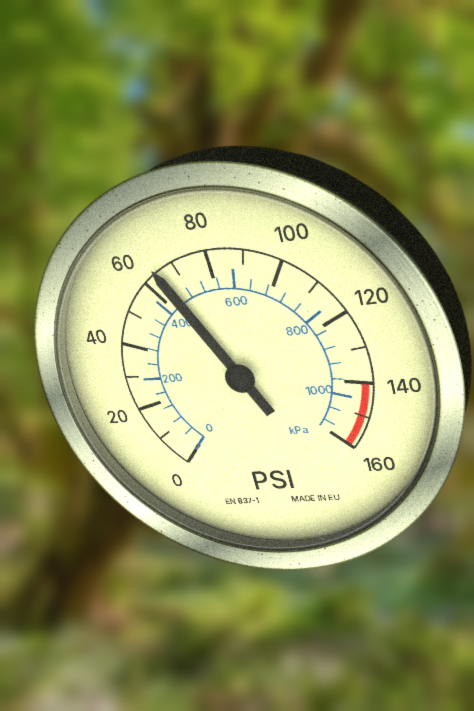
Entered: 65 psi
